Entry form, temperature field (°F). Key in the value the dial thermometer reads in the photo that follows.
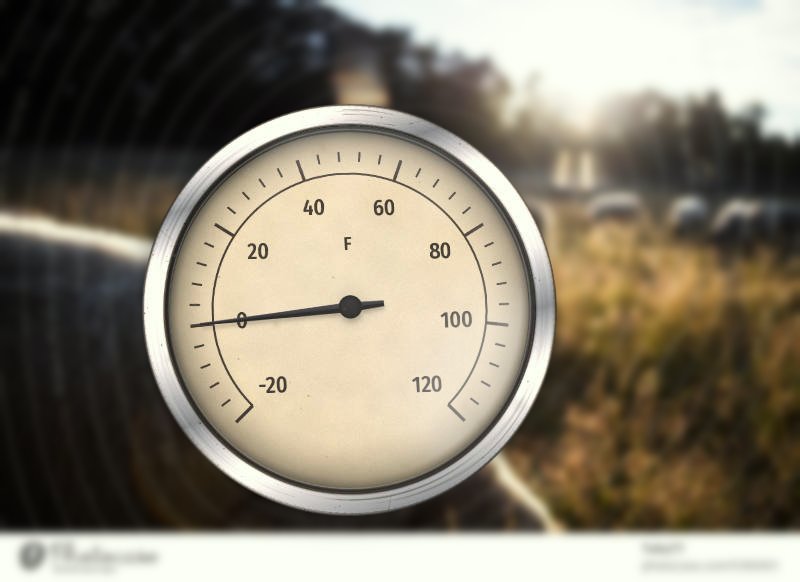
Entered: 0 °F
